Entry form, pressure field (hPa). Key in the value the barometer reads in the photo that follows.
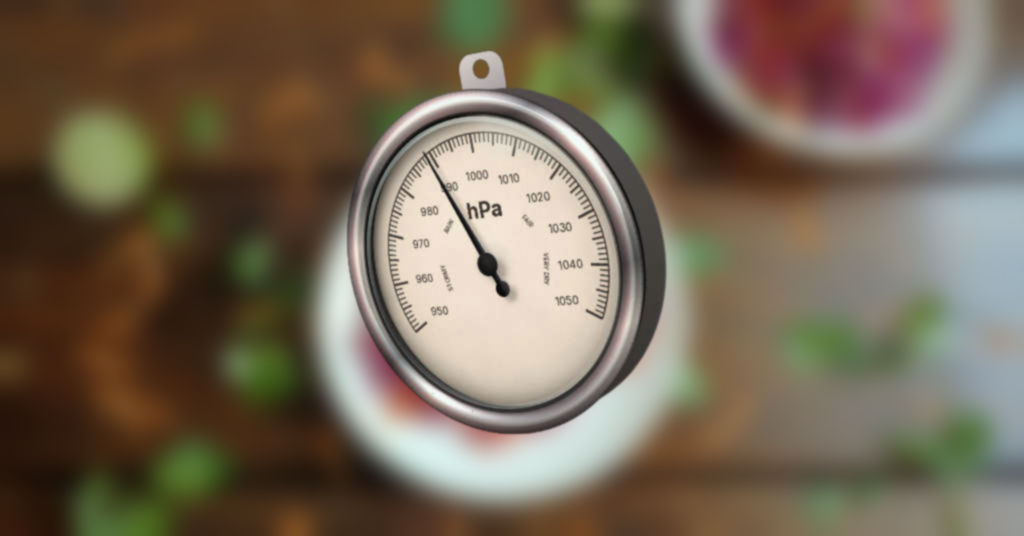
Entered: 990 hPa
